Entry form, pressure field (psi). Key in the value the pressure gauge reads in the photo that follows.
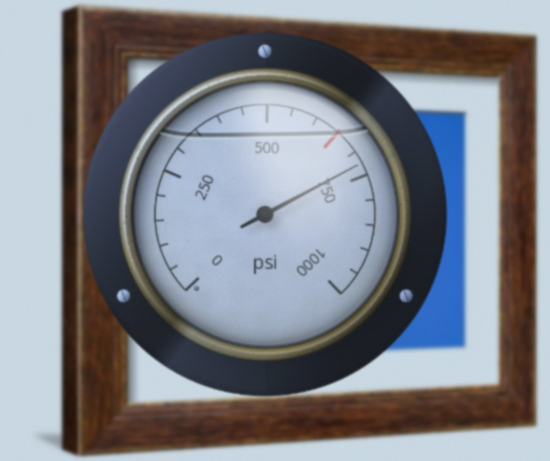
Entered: 725 psi
